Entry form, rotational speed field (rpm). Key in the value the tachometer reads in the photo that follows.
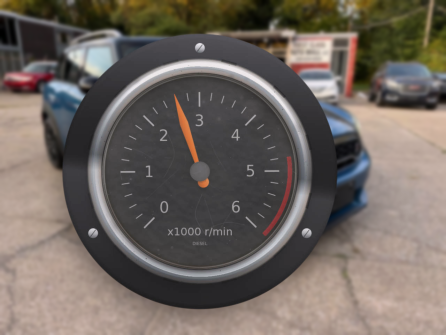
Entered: 2600 rpm
